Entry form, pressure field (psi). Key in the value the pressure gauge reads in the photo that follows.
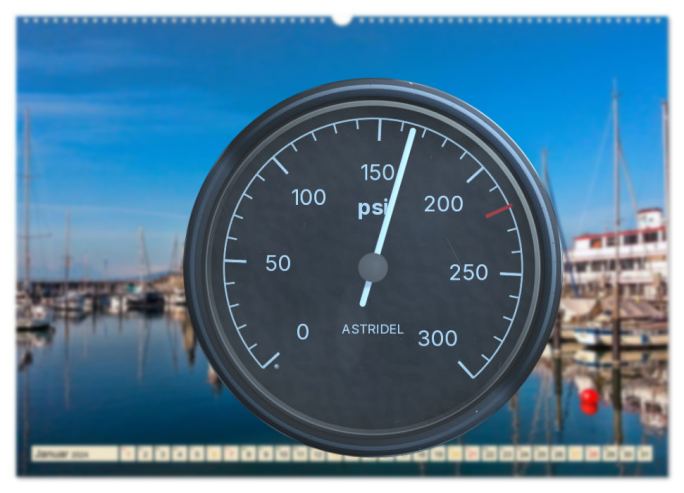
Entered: 165 psi
